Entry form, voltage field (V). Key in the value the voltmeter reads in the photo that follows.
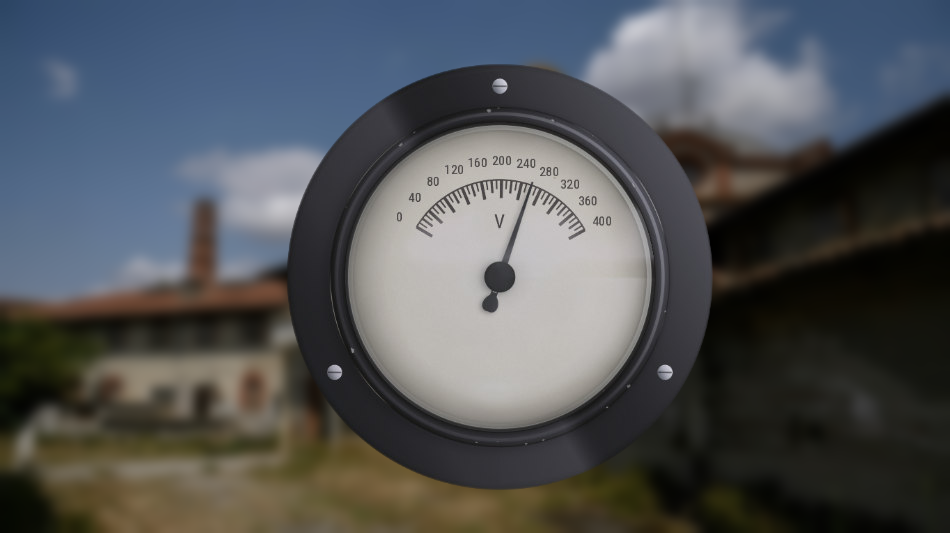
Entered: 260 V
